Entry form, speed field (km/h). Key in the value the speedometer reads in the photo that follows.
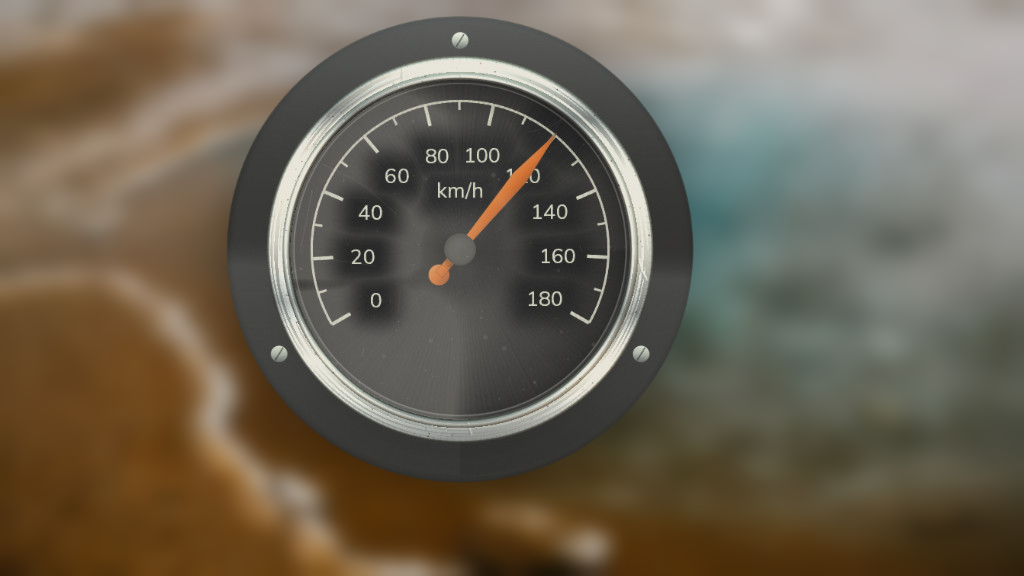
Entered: 120 km/h
